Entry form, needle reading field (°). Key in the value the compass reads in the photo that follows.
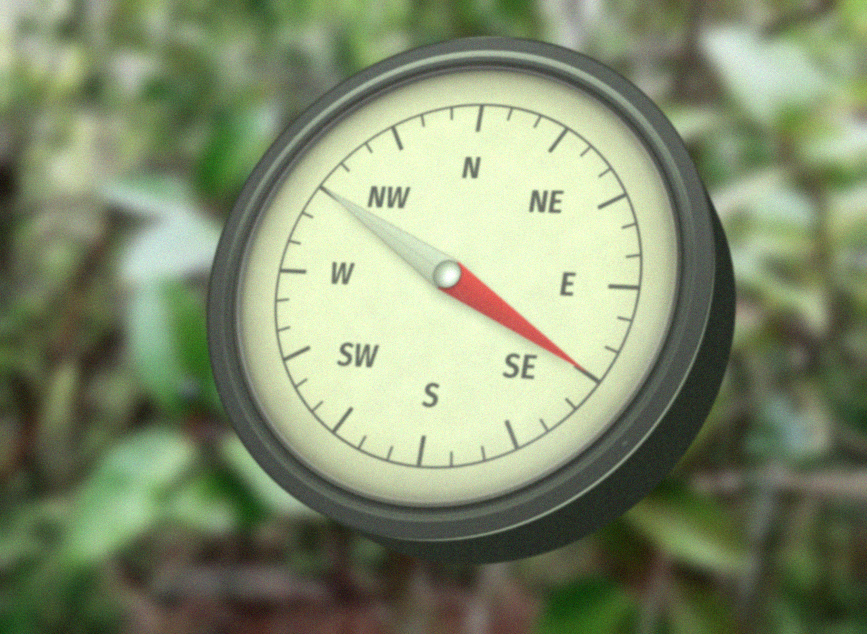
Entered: 120 °
